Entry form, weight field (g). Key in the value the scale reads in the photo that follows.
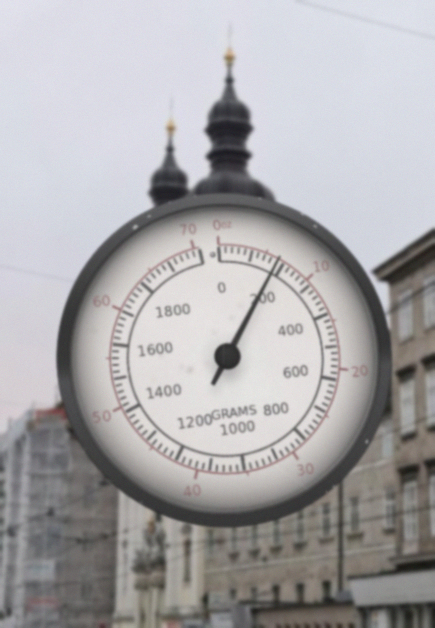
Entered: 180 g
